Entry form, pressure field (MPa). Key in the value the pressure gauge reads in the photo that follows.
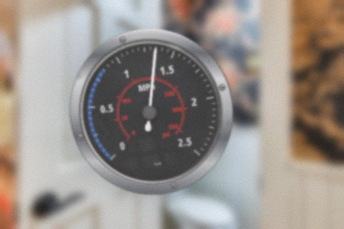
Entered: 1.35 MPa
